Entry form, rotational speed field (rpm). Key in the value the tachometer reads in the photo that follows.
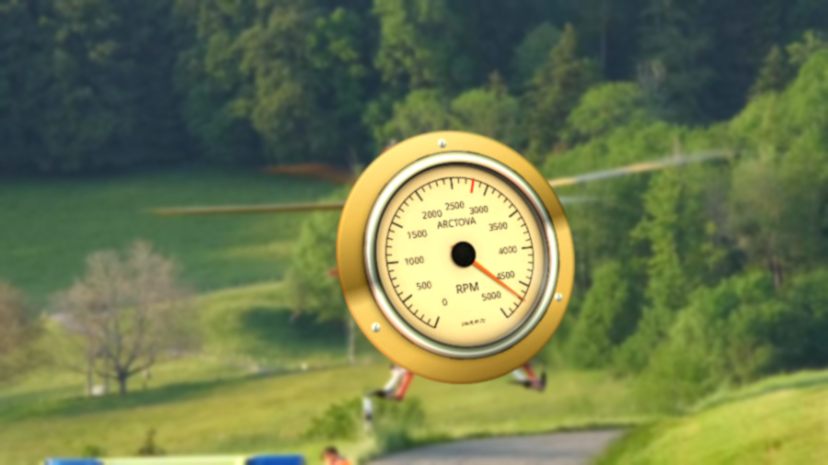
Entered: 4700 rpm
